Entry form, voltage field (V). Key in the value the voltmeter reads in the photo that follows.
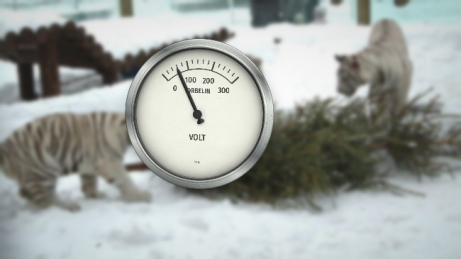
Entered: 60 V
